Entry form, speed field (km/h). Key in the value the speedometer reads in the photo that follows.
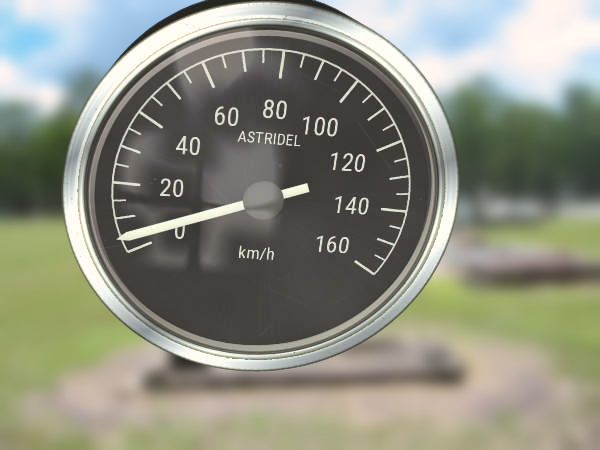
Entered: 5 km/h
